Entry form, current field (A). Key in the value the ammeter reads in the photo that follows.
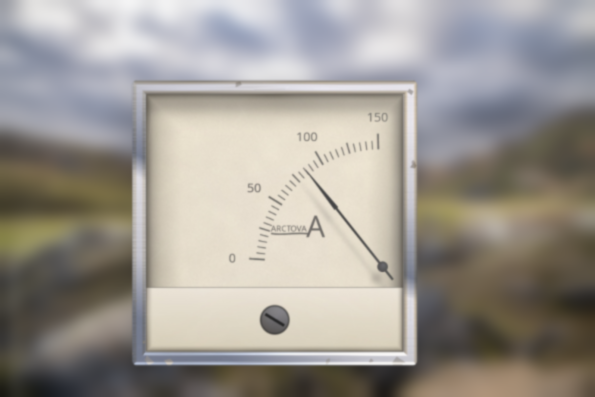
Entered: 85 A
